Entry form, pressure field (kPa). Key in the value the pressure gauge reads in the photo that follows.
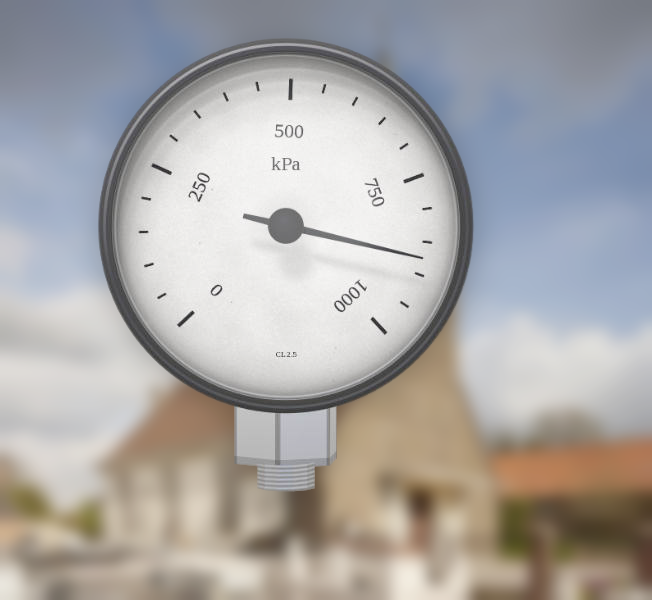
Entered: 875 kPa
